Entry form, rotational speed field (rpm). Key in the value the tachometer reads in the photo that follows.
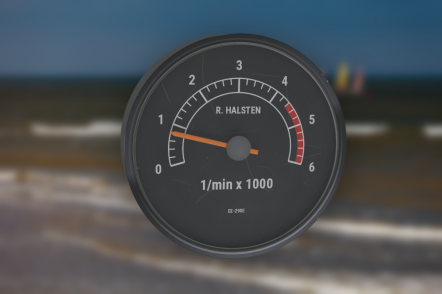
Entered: 800 rpm
